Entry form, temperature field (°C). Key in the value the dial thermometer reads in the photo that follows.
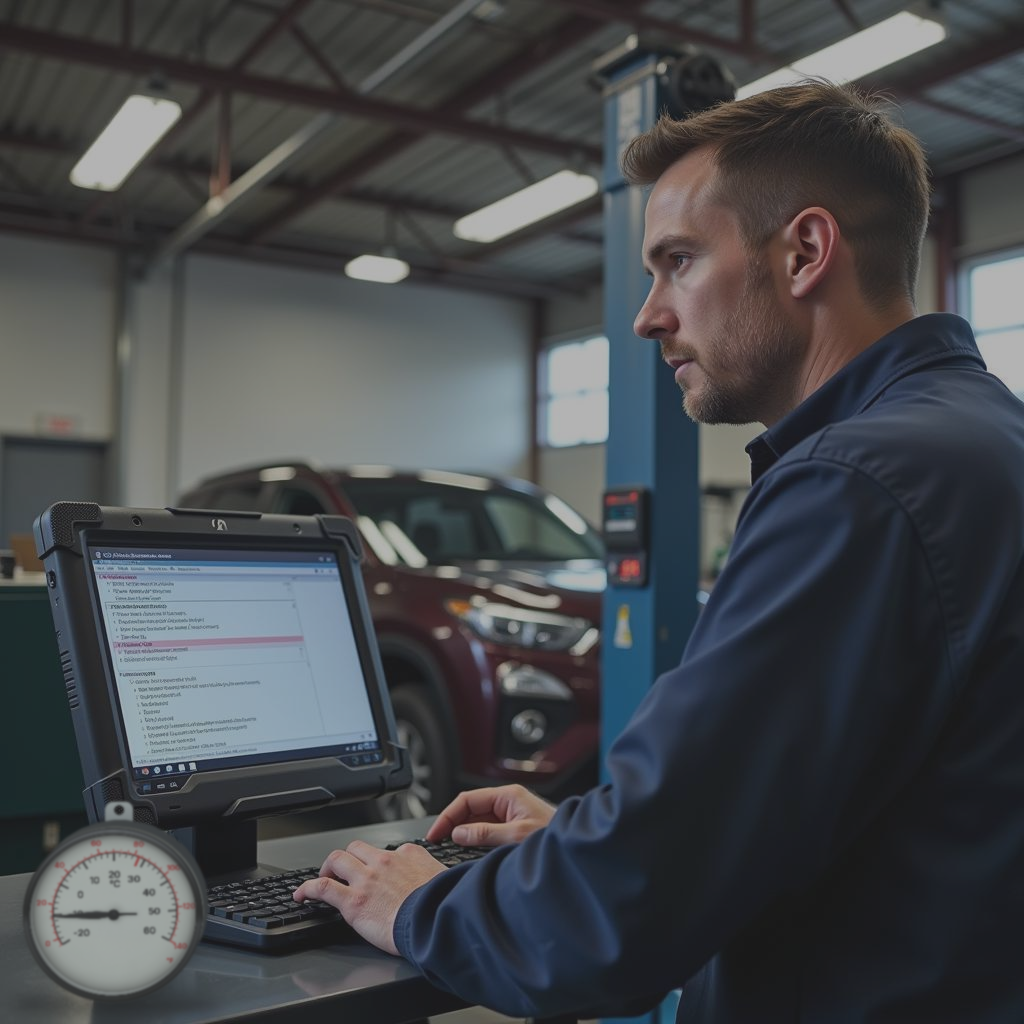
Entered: -10 °C
